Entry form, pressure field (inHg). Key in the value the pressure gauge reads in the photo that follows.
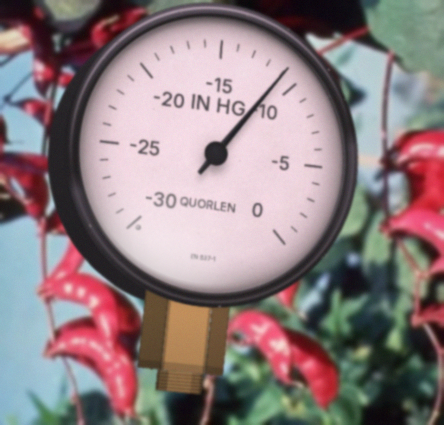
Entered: -11 inHg
